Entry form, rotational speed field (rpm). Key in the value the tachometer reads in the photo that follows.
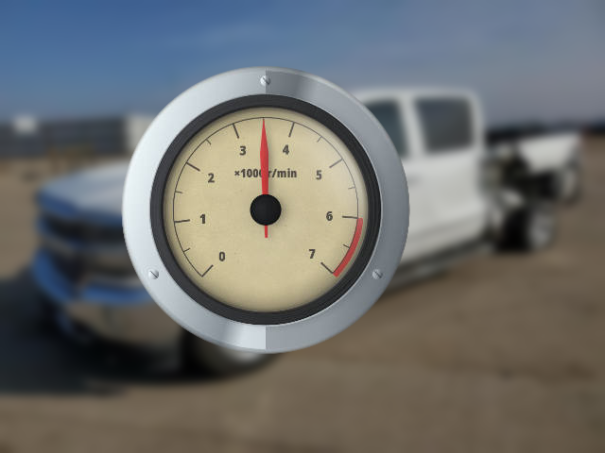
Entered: 3500 rpm
